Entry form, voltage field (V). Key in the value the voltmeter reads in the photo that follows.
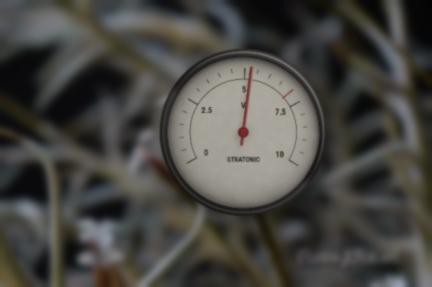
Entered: 5.25 V
